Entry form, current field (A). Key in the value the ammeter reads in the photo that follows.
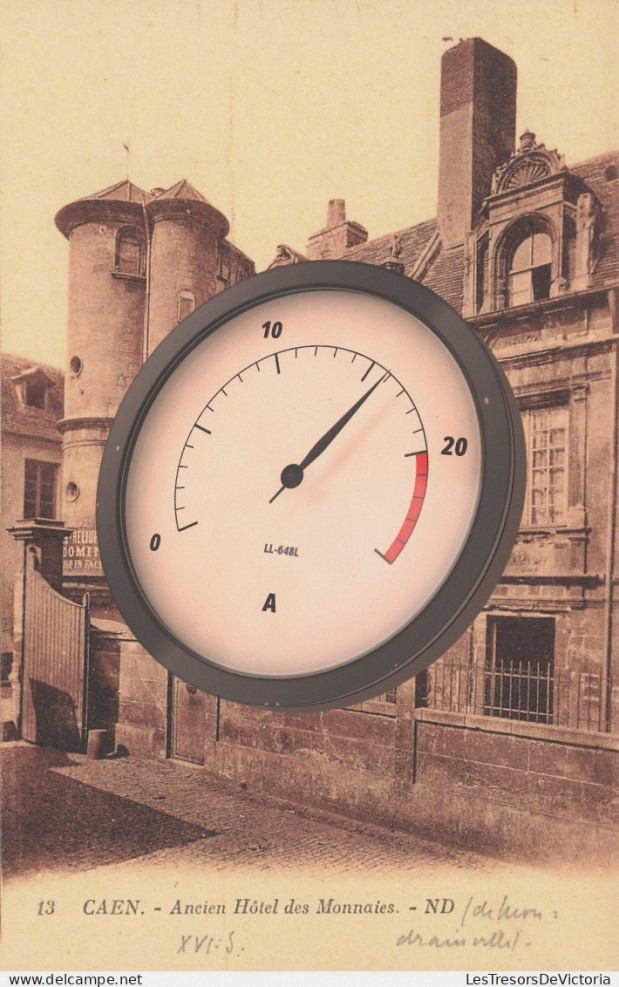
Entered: 16 A
